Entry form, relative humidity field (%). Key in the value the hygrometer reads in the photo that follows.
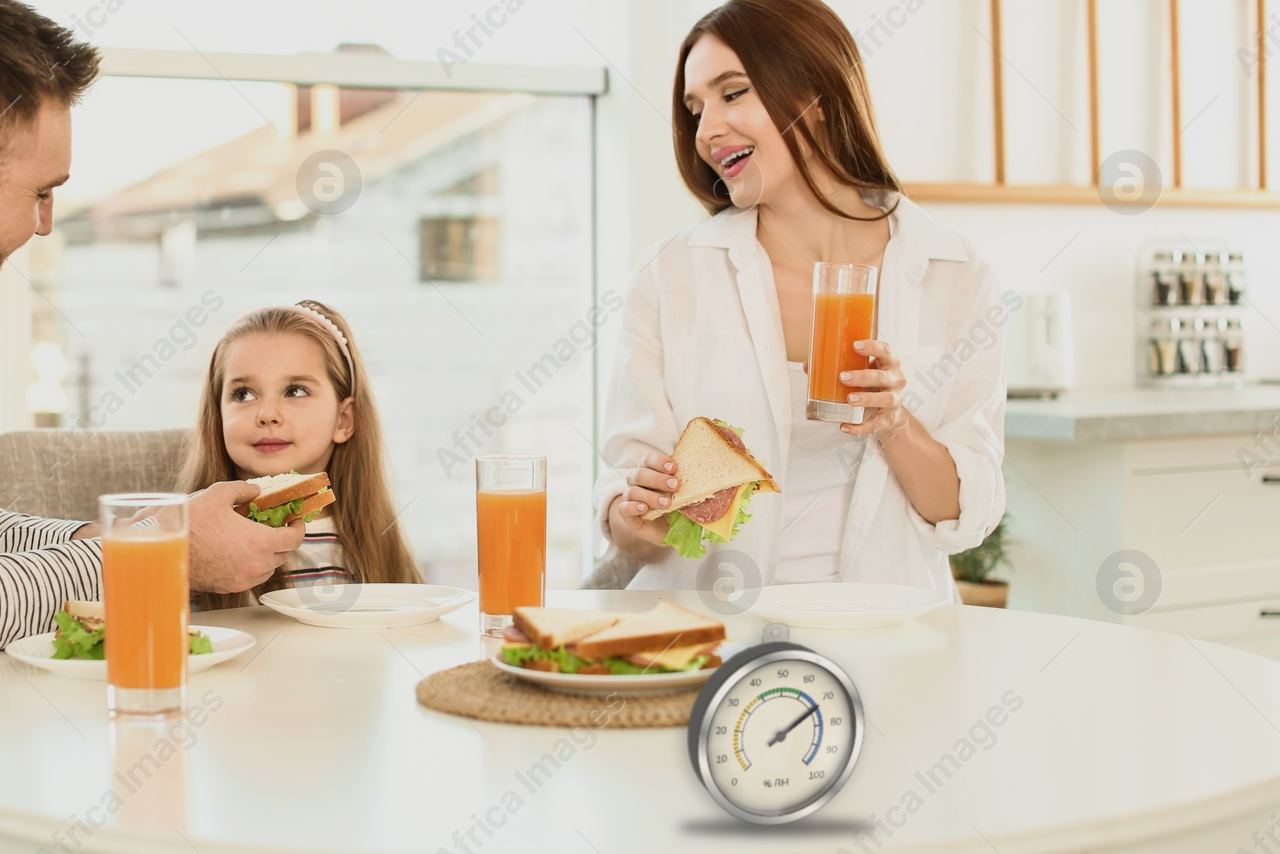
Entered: 70 %
